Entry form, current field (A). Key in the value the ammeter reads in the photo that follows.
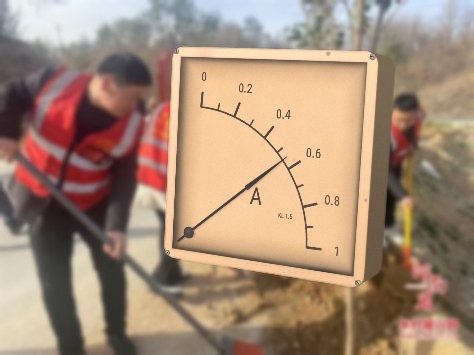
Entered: 0.55 A
